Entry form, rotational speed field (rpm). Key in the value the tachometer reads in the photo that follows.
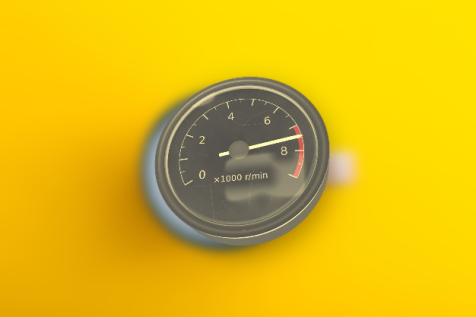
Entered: 7500 rpm
